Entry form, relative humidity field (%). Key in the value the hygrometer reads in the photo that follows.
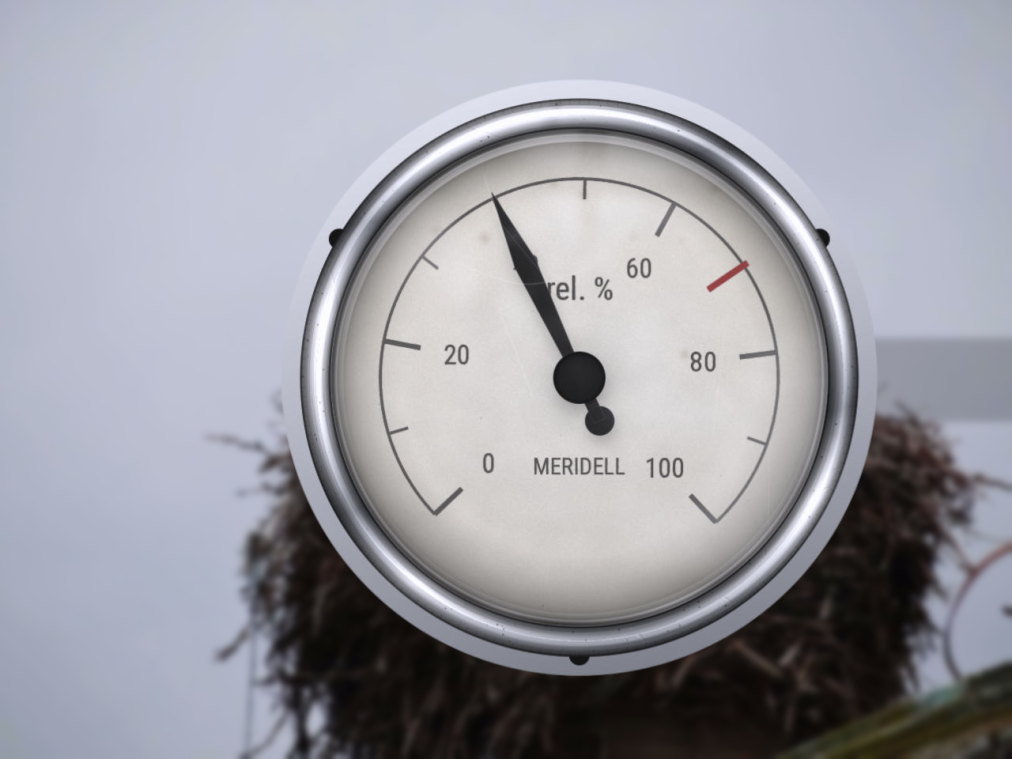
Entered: 40 %
